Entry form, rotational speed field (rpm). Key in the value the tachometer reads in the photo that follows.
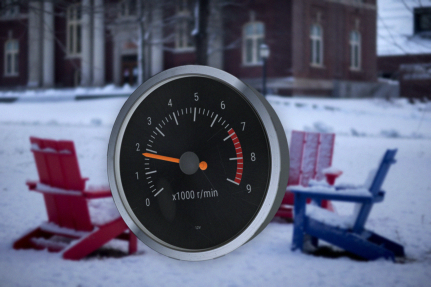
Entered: 1800 rpm
